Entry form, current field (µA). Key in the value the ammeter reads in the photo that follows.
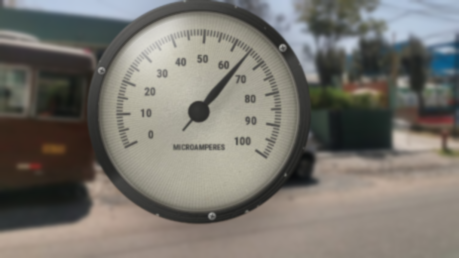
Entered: 65 µA
